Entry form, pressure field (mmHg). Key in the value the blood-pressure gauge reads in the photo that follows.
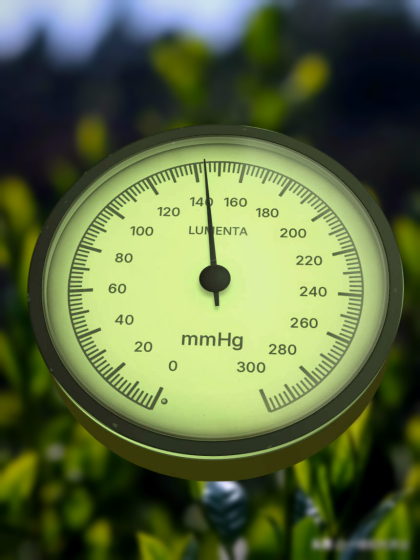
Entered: 144 mmHg
